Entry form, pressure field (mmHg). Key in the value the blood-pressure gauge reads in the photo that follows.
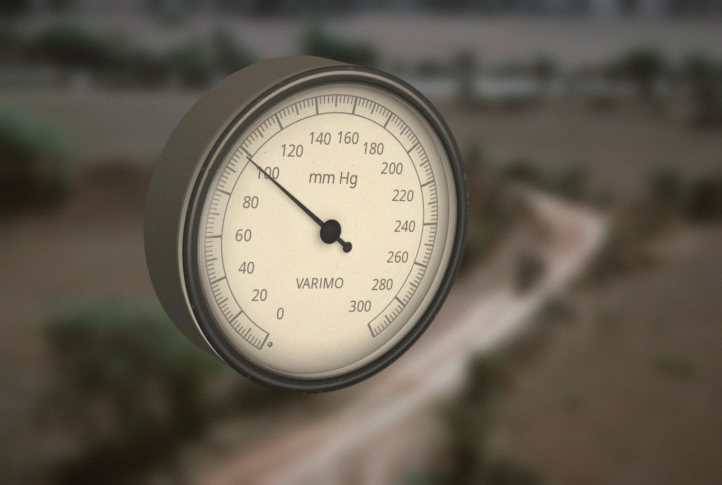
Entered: 98 mmHg
